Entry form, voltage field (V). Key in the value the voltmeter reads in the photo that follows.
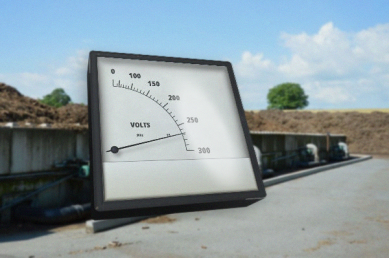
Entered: 270 V
